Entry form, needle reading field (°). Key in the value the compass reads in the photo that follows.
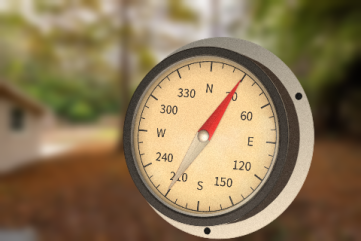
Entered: 30 °
